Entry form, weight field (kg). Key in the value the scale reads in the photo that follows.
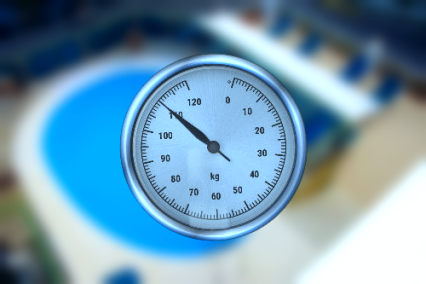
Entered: 110 kg
